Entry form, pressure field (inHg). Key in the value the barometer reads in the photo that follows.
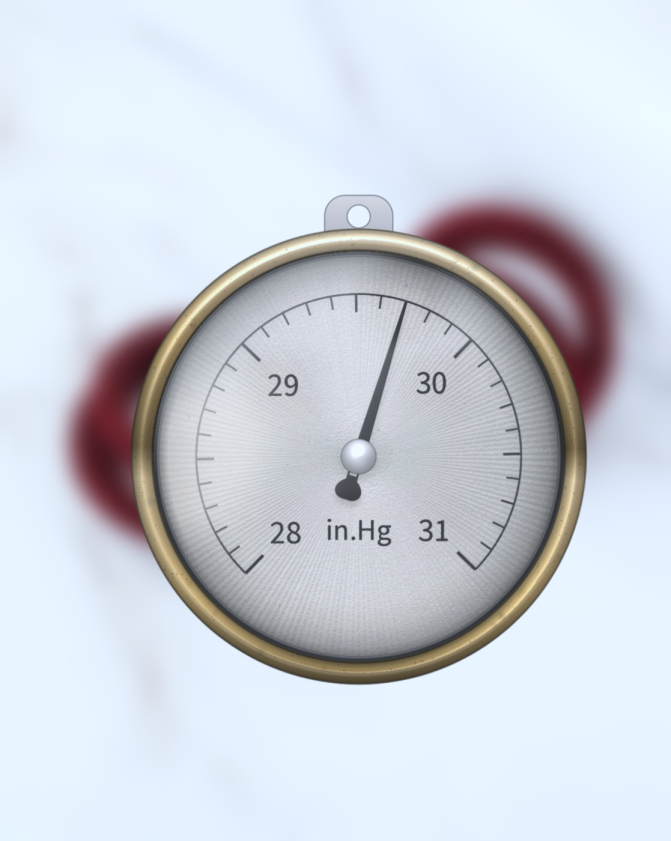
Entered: 29.7 inHg
